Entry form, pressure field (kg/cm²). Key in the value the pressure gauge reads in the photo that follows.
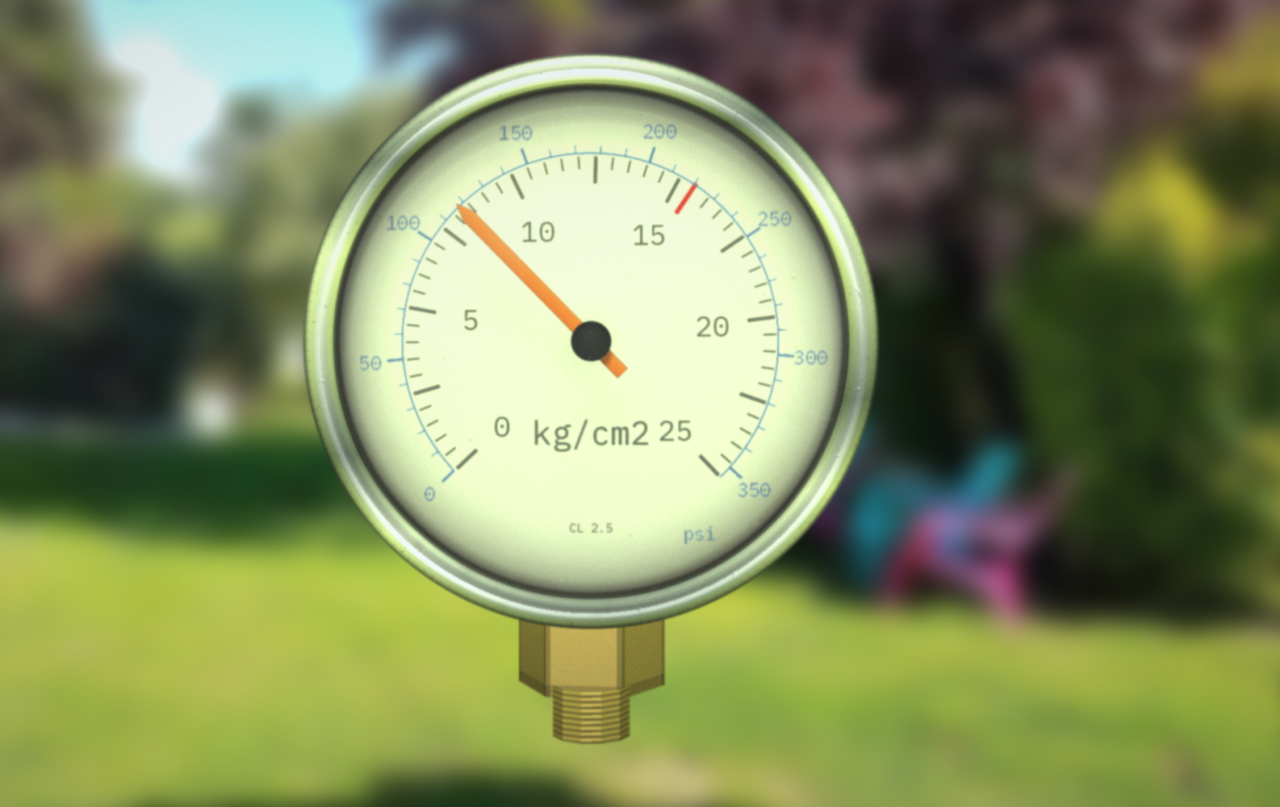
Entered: 8.25 kg/cm²
